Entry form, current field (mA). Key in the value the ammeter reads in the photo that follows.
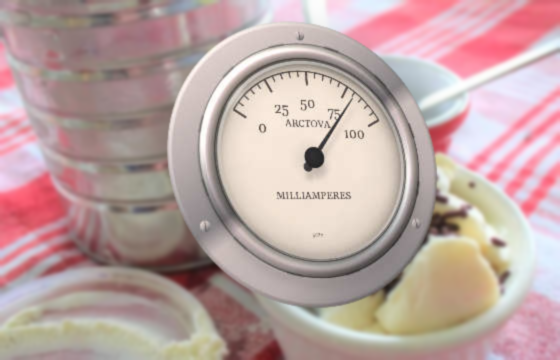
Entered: 80 mA
